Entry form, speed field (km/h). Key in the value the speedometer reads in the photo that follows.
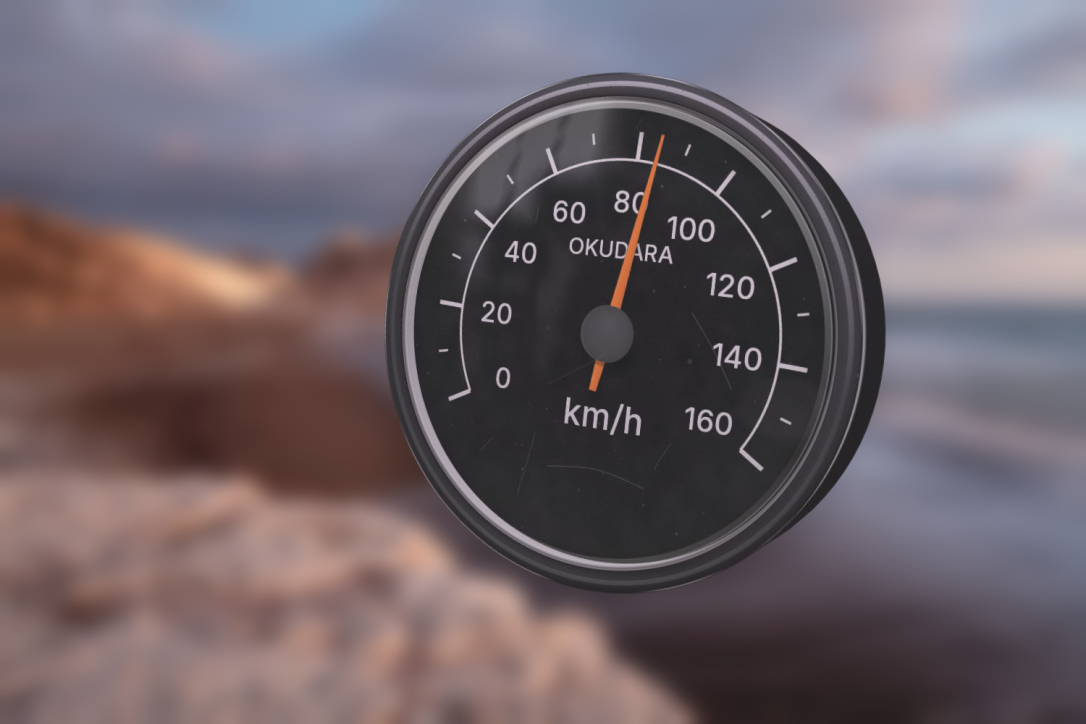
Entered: 85 km/h
